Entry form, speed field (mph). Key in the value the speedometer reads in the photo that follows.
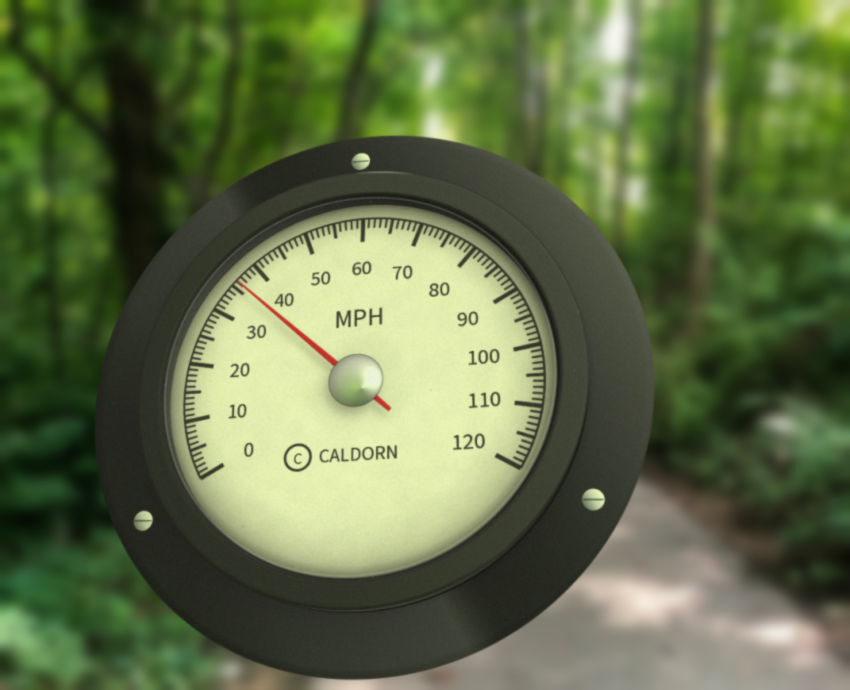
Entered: 36 mph
